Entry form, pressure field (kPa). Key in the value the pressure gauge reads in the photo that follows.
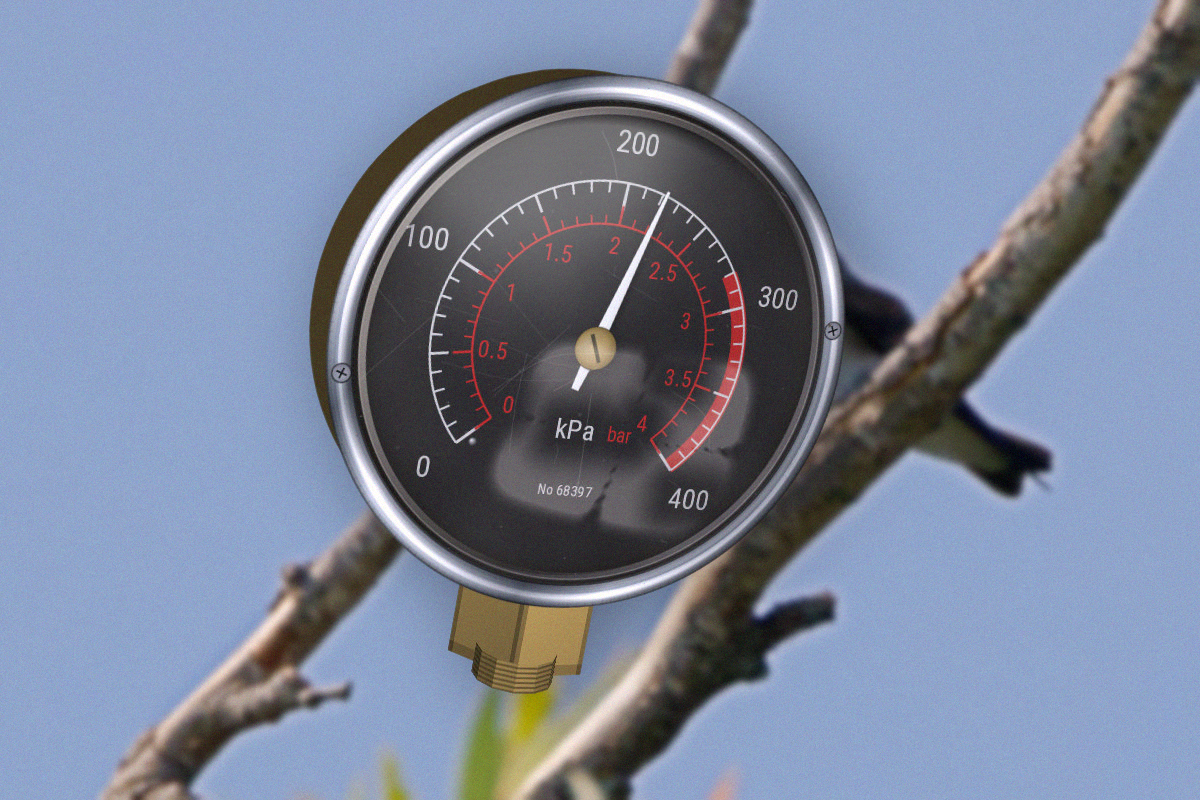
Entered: 220 kPa
